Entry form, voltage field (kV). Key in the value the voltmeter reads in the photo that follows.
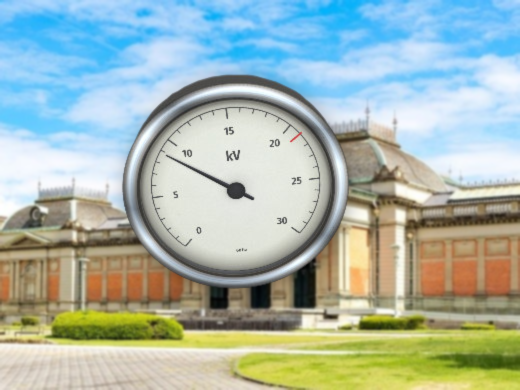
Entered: 9 kV
